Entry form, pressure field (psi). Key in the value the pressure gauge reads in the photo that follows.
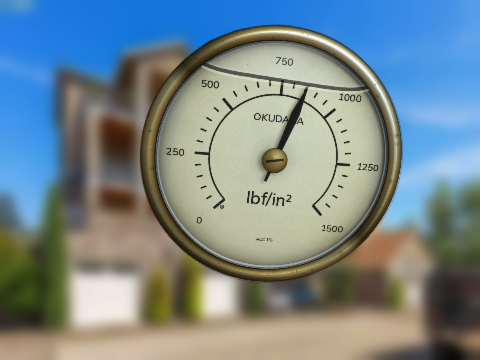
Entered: 850 psi
